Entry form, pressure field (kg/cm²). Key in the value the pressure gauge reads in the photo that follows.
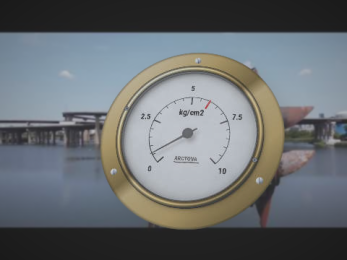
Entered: 0.5 kg/cm²
